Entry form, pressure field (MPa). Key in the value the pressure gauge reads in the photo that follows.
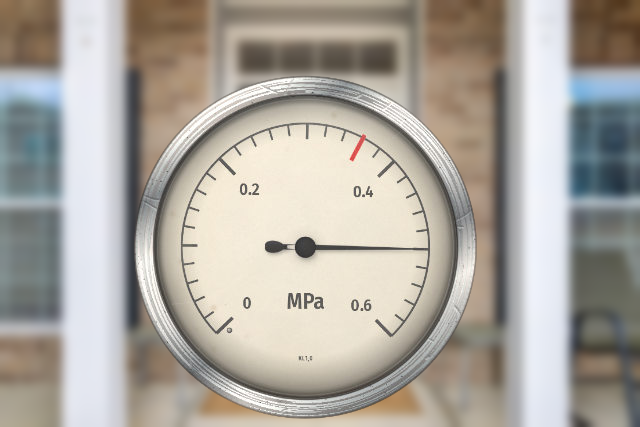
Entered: 0.5 MPa
